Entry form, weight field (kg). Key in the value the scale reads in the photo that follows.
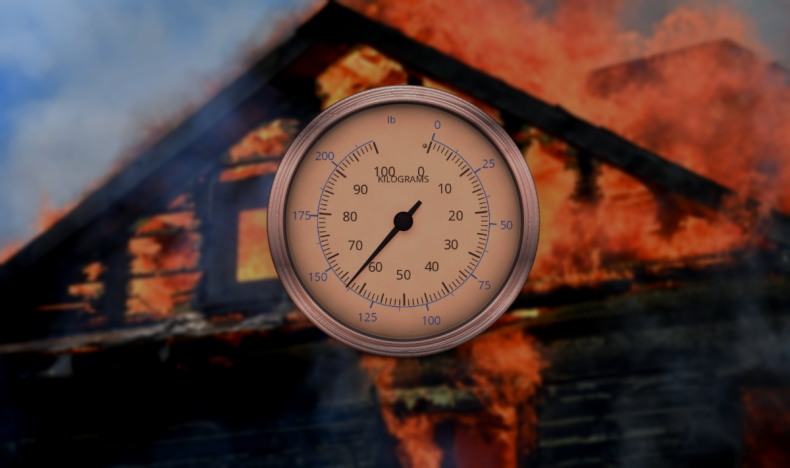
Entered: 63 kg
